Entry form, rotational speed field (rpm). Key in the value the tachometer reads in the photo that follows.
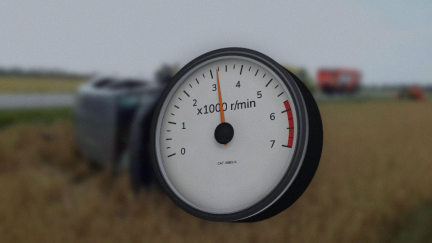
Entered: 3250 rpm
